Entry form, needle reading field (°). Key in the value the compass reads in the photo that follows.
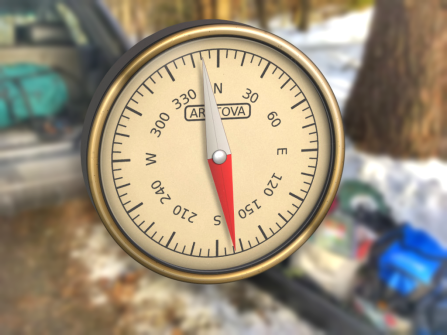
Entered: 170 °
